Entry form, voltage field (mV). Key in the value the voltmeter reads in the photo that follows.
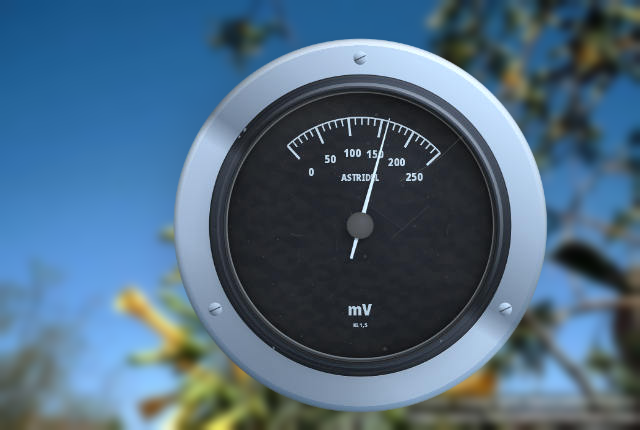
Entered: 160 mV
